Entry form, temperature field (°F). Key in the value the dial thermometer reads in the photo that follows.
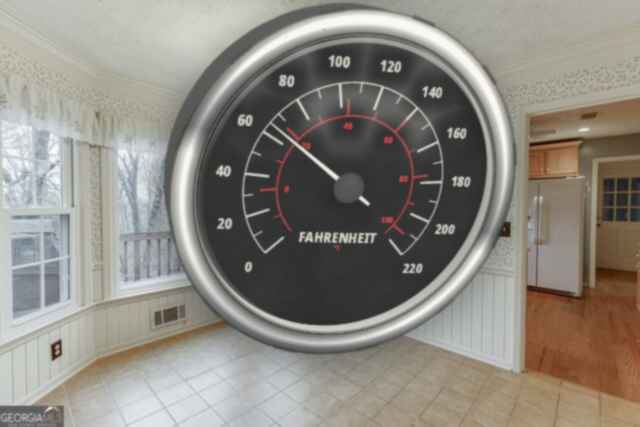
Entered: 65 °F
